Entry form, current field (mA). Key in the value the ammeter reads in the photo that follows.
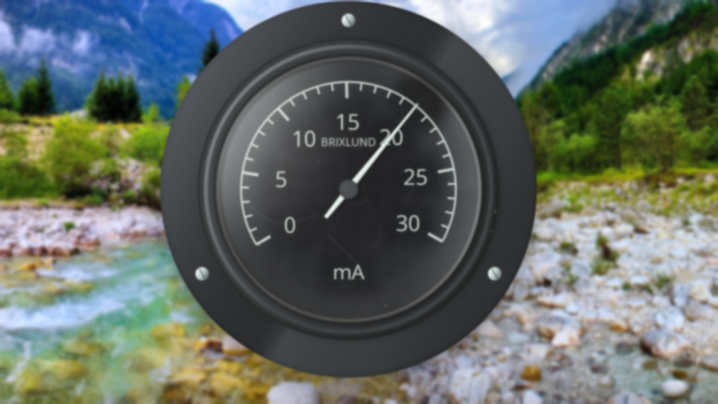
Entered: 20 mA
